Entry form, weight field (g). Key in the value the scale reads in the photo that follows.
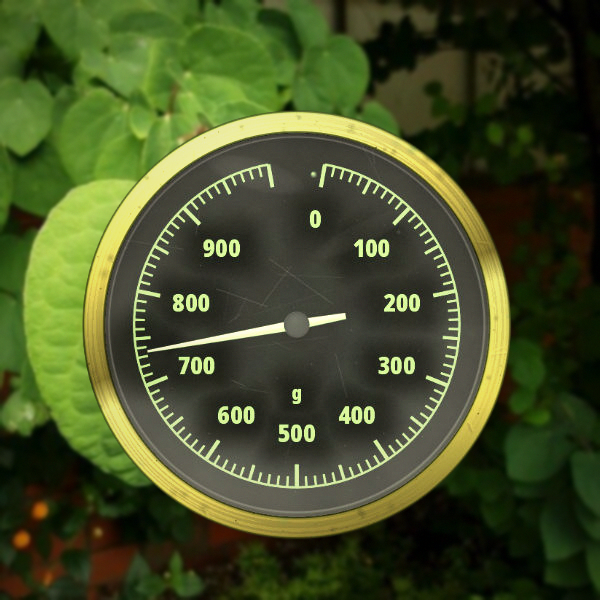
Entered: 735 g
